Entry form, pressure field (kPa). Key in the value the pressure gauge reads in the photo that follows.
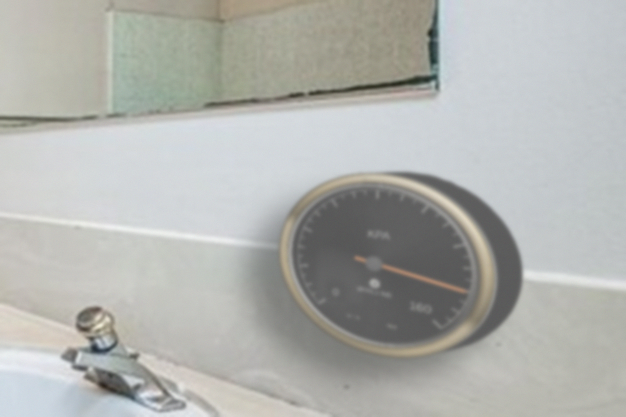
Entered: 140 kPa
